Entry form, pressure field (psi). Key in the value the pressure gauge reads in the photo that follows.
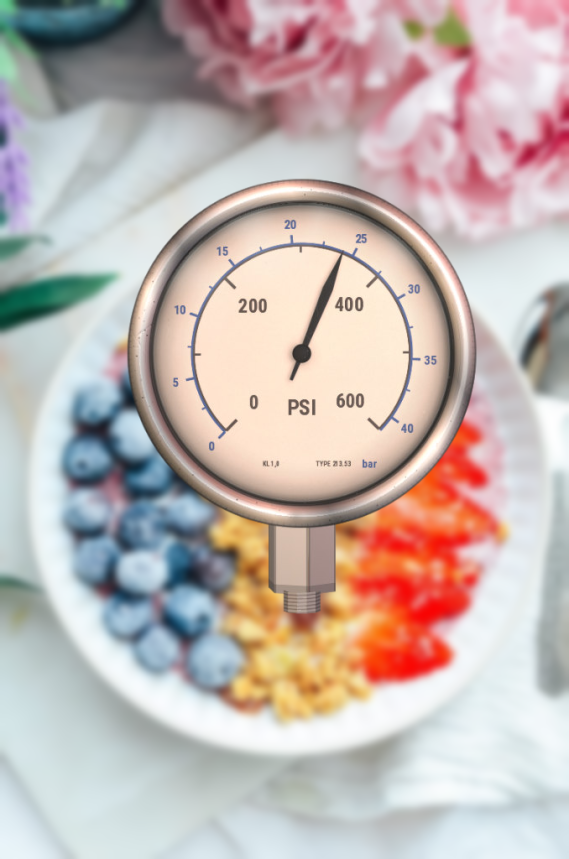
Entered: 350 psi
